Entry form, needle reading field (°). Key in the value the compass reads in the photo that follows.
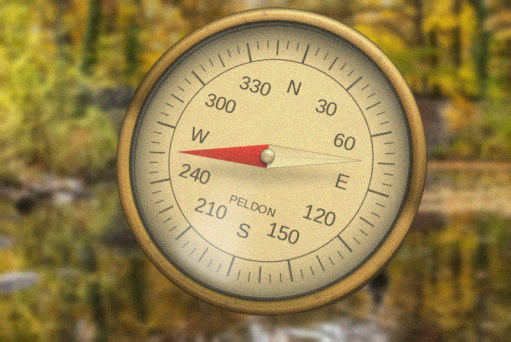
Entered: 255 °
